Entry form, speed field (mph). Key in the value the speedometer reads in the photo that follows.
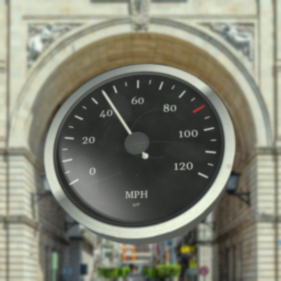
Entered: 45 mph
